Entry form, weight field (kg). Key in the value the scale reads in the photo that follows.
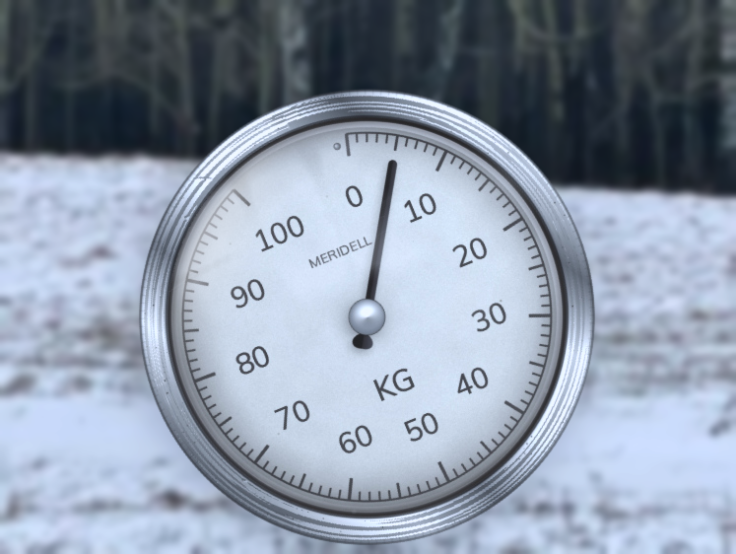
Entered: 5 kg
